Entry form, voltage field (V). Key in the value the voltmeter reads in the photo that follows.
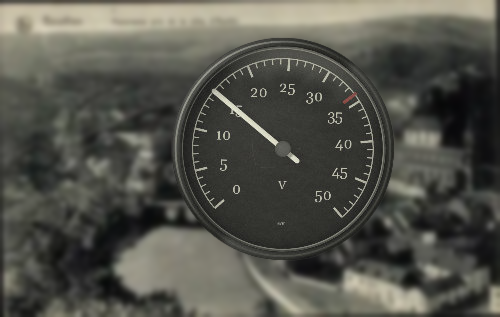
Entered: 15 V
